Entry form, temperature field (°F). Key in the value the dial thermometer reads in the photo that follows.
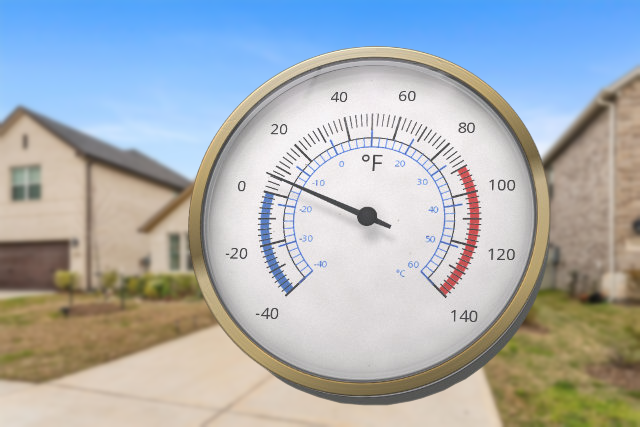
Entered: 6 °F
